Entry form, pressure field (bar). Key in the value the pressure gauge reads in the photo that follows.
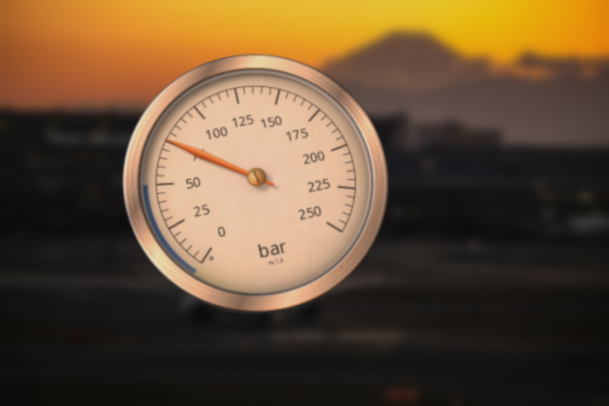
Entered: 75 bar
